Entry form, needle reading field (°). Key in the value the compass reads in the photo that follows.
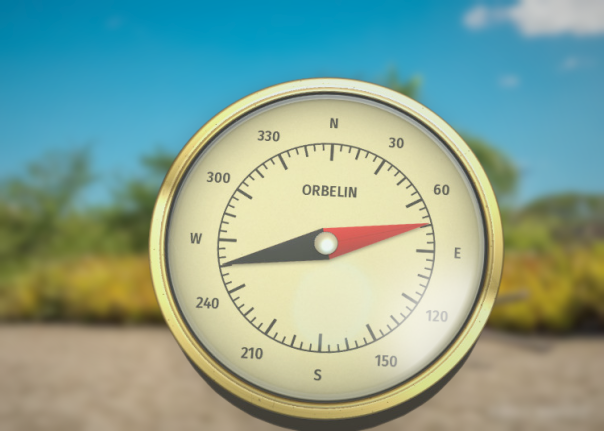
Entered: 75 °
